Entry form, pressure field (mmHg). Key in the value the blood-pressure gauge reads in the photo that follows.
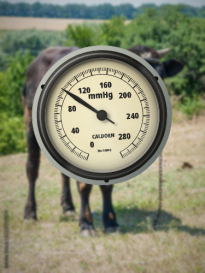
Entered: 100 mmHg
